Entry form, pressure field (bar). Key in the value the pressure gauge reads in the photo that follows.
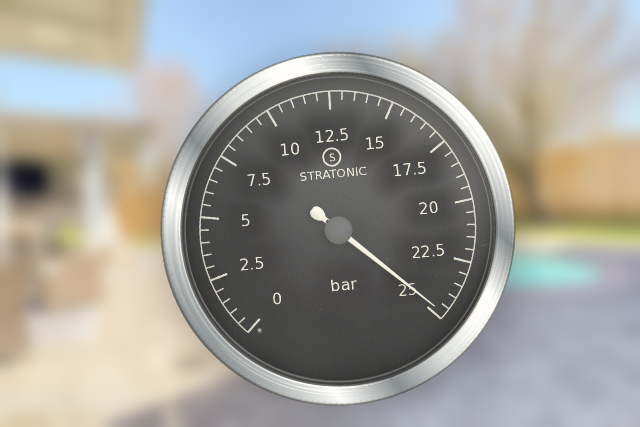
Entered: 24.75 bar
